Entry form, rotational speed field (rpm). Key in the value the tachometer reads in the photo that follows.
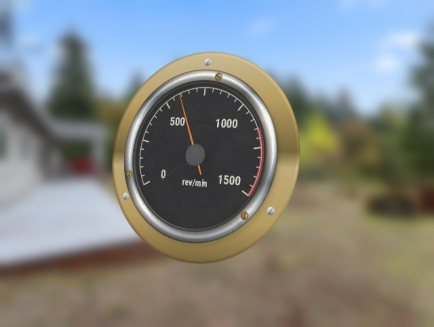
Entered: 600 rpm
